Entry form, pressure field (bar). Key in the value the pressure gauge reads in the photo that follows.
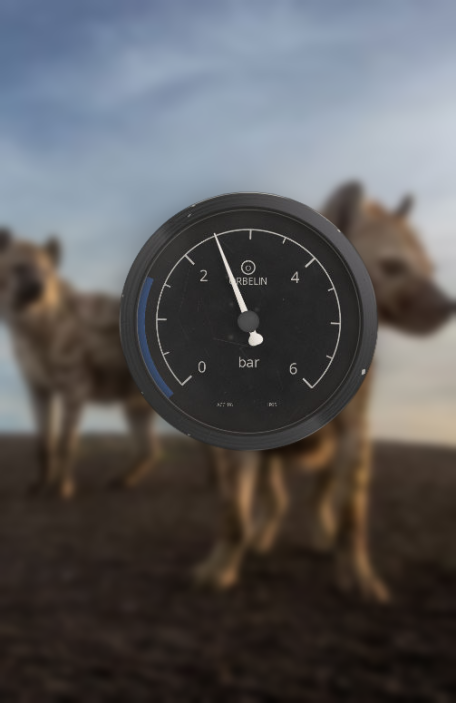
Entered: 2.5 bar
